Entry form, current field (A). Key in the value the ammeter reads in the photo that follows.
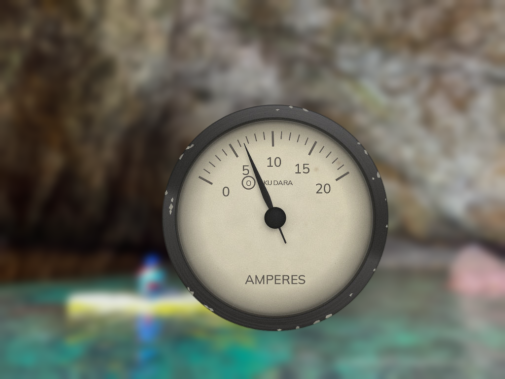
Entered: 6.5 A
